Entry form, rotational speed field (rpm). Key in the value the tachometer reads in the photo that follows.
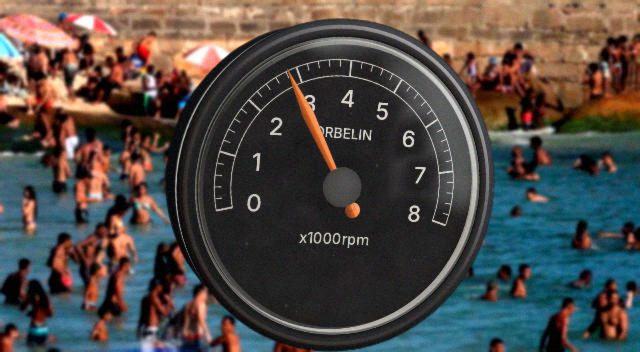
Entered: 2800 rpm
